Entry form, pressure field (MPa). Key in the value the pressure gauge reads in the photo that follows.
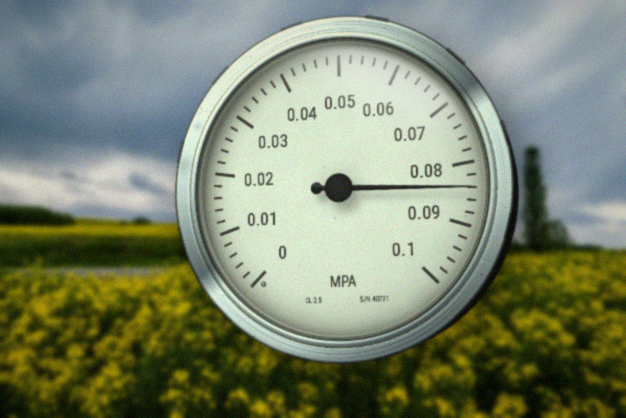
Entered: 0.084 MPa
